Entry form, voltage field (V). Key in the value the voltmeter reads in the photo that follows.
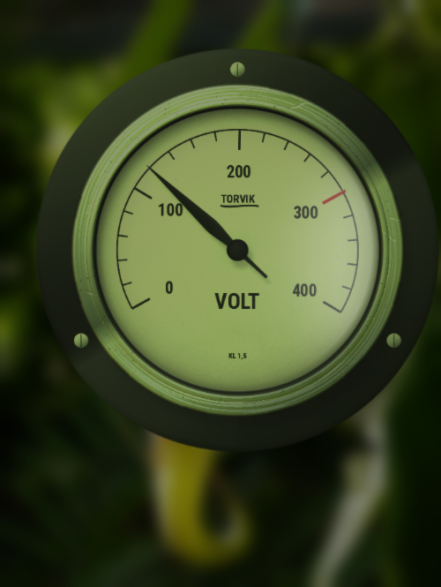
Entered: 120 V
